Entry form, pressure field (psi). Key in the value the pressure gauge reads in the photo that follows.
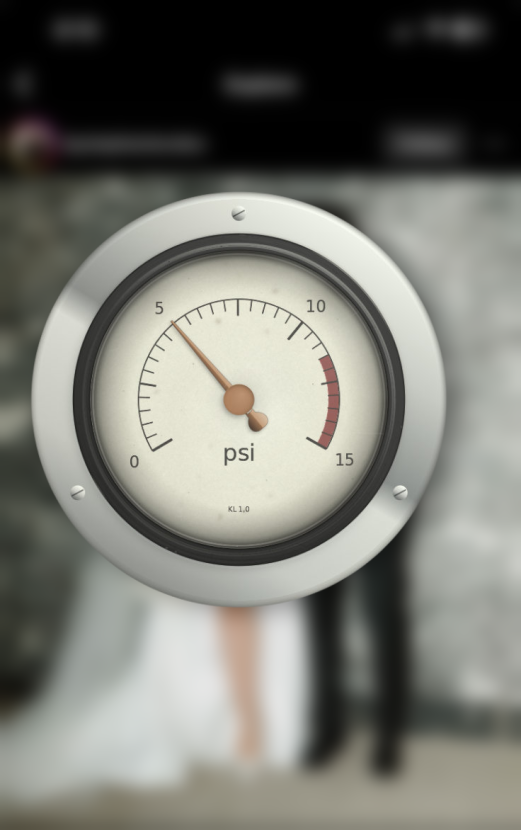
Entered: 5 psi
